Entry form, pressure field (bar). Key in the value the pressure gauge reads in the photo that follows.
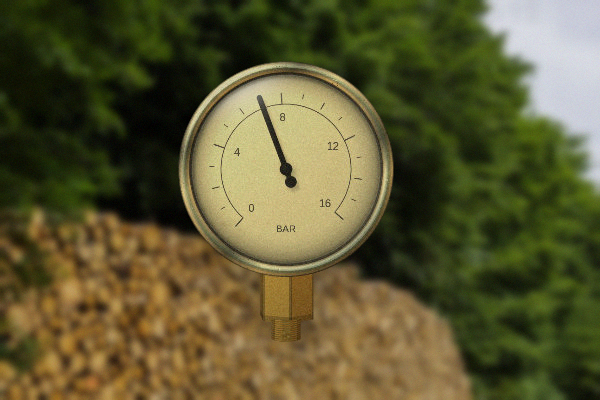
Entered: 7 bar
